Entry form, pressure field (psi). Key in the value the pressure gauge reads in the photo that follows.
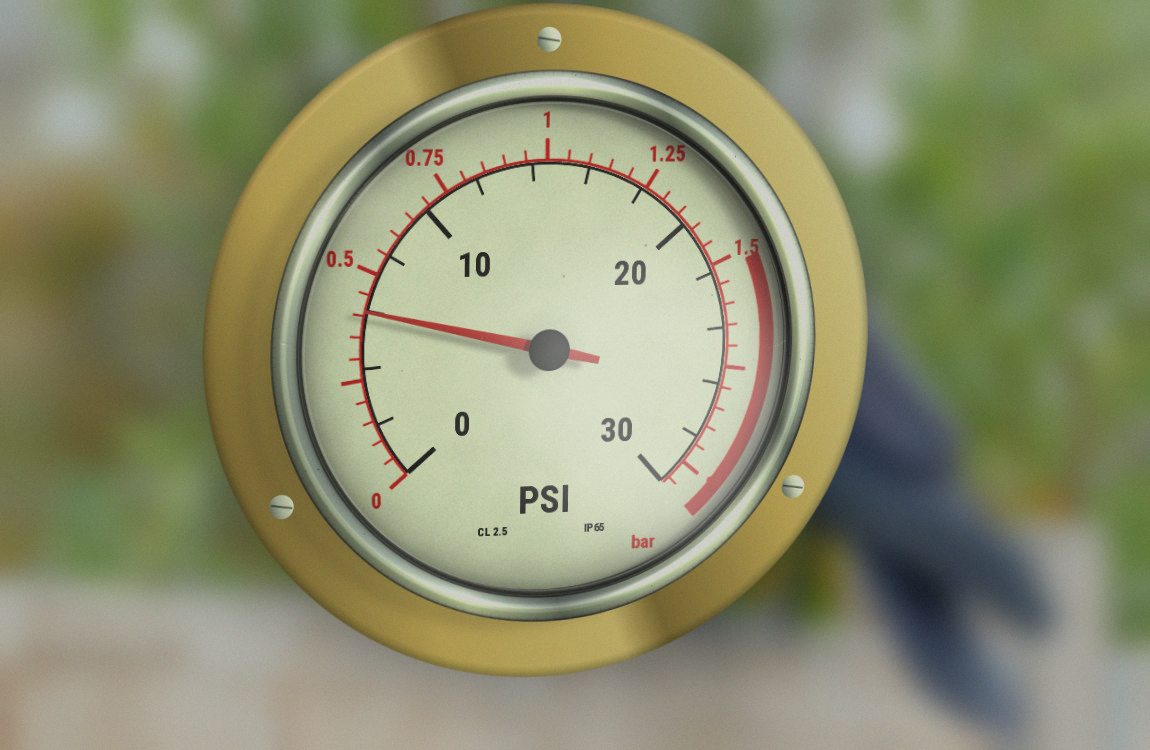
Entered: 6 psi
